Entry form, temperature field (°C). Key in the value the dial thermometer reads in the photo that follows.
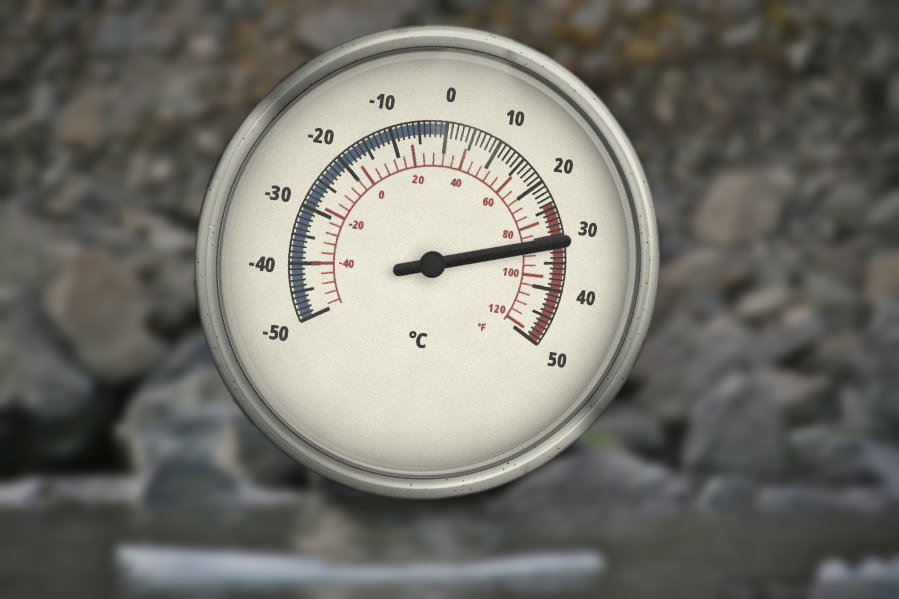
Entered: 31 °C
